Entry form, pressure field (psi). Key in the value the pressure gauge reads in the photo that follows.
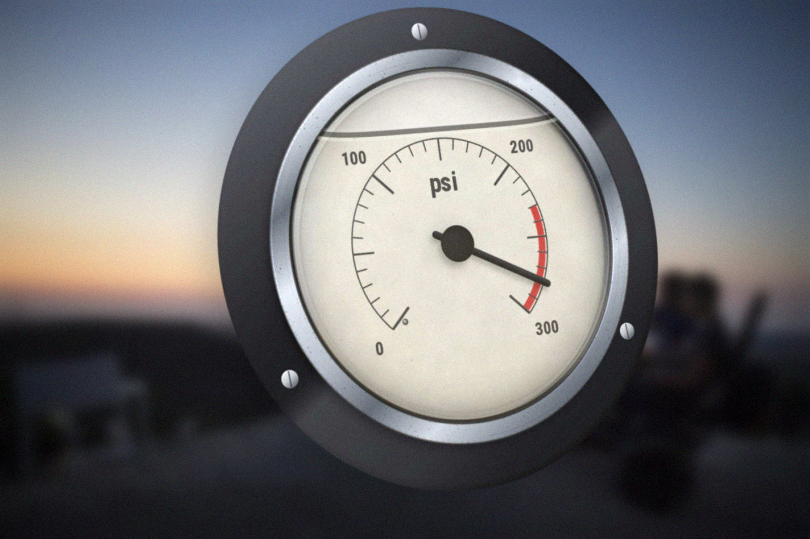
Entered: 280 psi
